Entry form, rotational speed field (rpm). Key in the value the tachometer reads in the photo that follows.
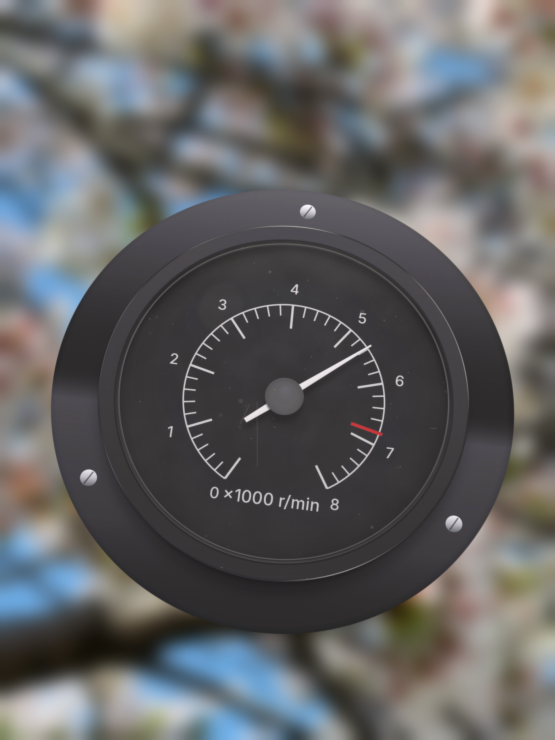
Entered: 5400 rpm
